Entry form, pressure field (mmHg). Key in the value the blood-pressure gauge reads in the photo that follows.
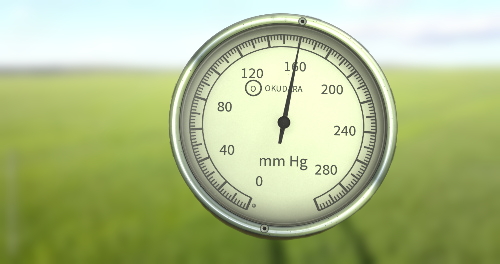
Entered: 160 mmHg
